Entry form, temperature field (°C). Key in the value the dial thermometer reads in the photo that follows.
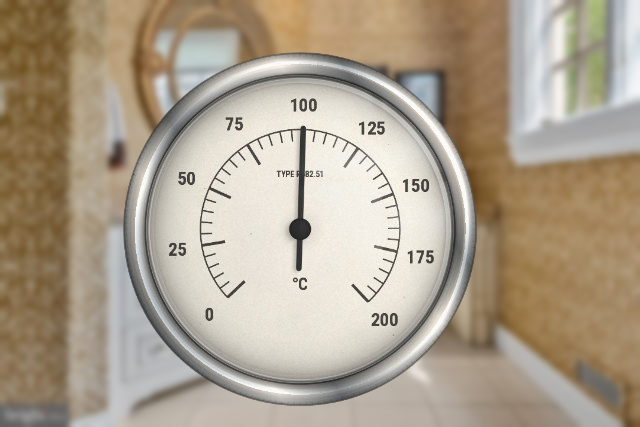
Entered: 100 °C
